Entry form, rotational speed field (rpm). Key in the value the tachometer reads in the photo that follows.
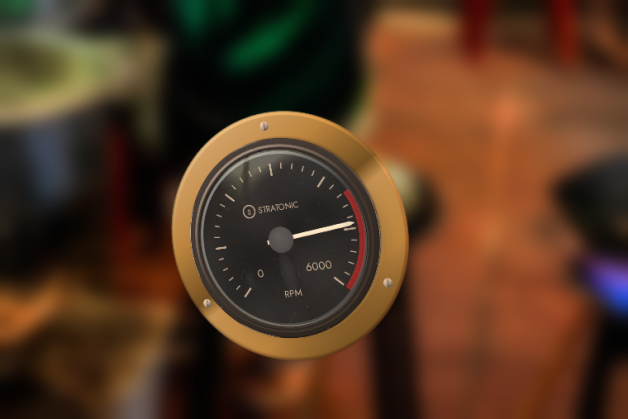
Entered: 4900 rpm
